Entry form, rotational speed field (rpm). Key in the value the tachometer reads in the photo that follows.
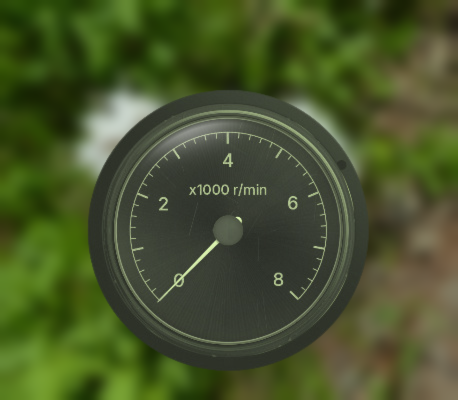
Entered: 0 rpm
